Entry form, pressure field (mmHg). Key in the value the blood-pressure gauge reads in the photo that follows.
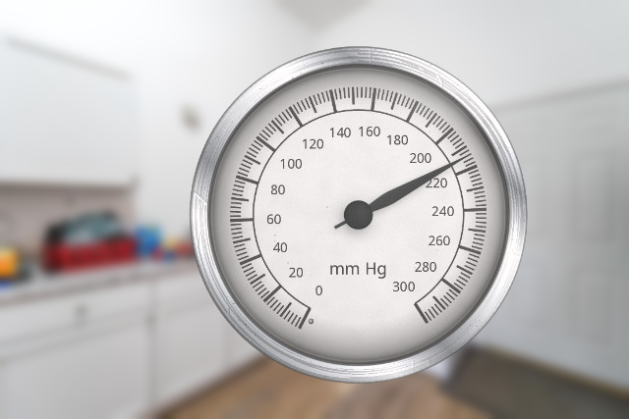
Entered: 214 mmHg
